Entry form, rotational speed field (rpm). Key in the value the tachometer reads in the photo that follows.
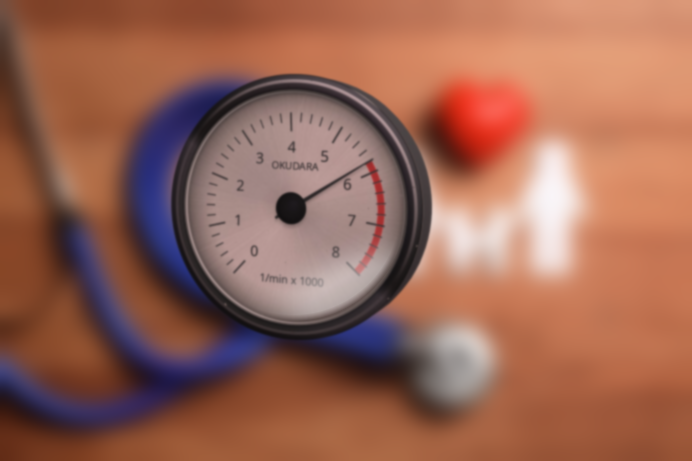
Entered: 5800 rpm
